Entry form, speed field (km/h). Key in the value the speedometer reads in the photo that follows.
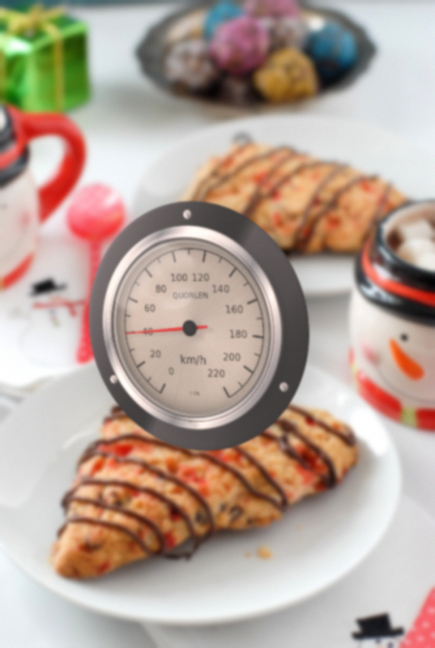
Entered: 40 km/h
